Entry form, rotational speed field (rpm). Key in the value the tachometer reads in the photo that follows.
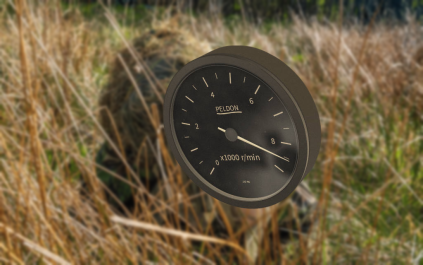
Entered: 8500 rpm
